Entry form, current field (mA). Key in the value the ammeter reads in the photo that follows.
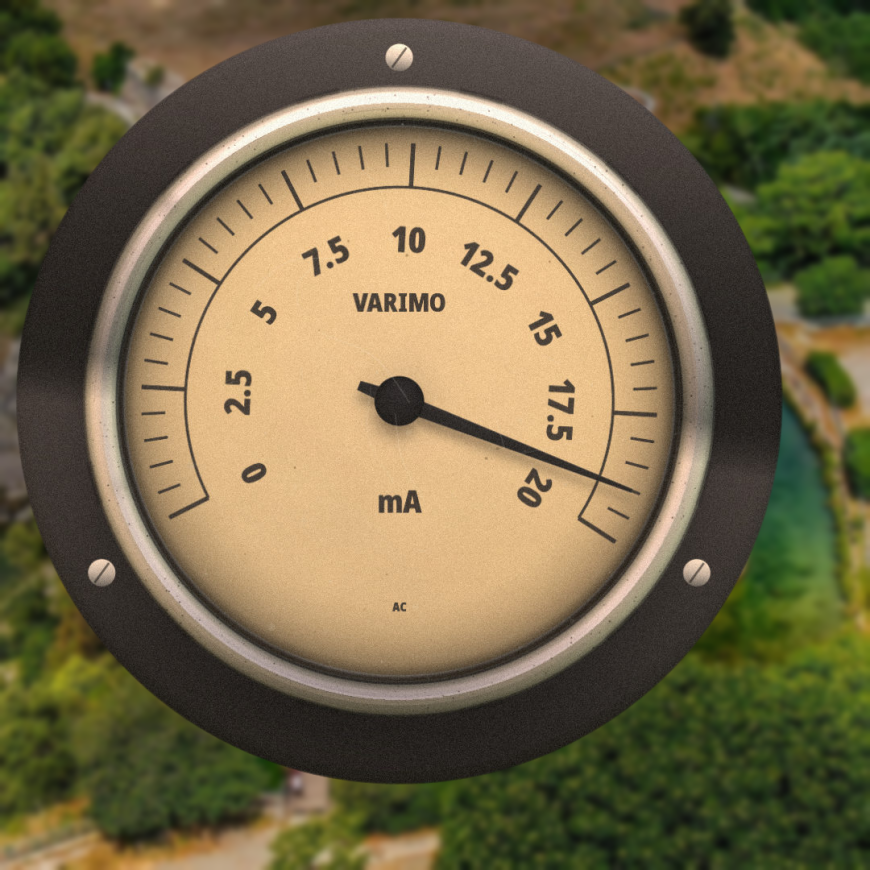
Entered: 19 mA
